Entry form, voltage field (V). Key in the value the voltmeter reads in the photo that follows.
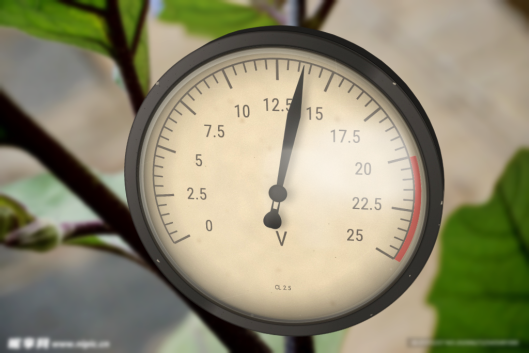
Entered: 13.75 V
